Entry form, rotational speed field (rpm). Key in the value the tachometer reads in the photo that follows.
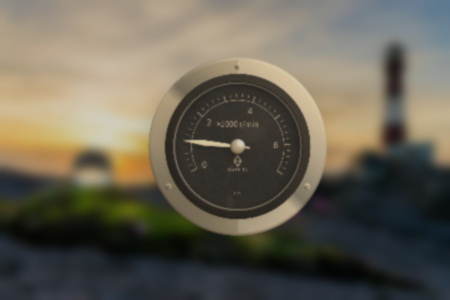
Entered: 1000 rpm
